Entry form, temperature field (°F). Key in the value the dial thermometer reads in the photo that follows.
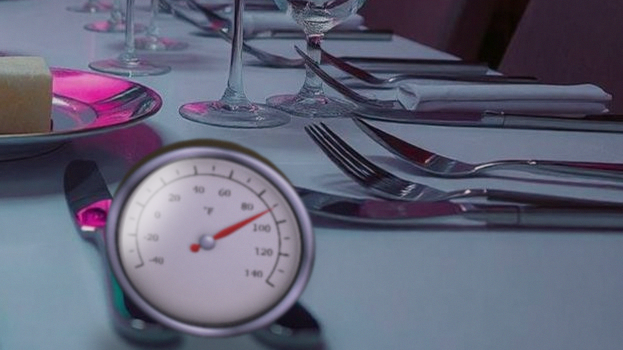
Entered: 90 °F
